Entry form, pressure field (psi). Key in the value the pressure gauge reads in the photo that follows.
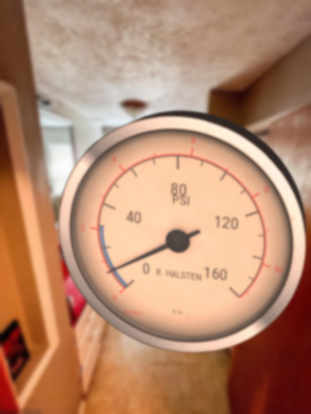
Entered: 10 psi
